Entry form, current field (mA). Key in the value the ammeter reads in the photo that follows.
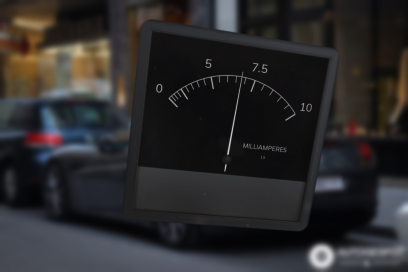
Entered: 6.75 mA
